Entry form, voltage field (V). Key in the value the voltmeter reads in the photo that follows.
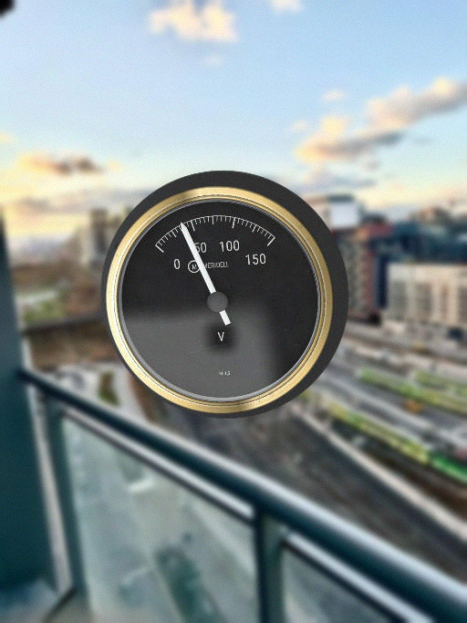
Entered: 40 V
